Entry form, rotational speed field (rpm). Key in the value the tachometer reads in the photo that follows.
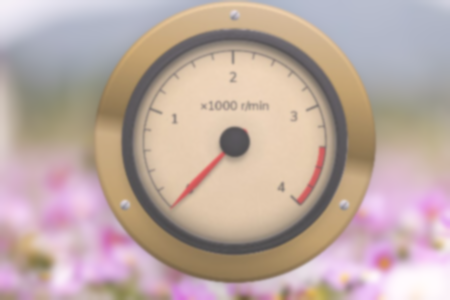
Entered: 0 rpm
